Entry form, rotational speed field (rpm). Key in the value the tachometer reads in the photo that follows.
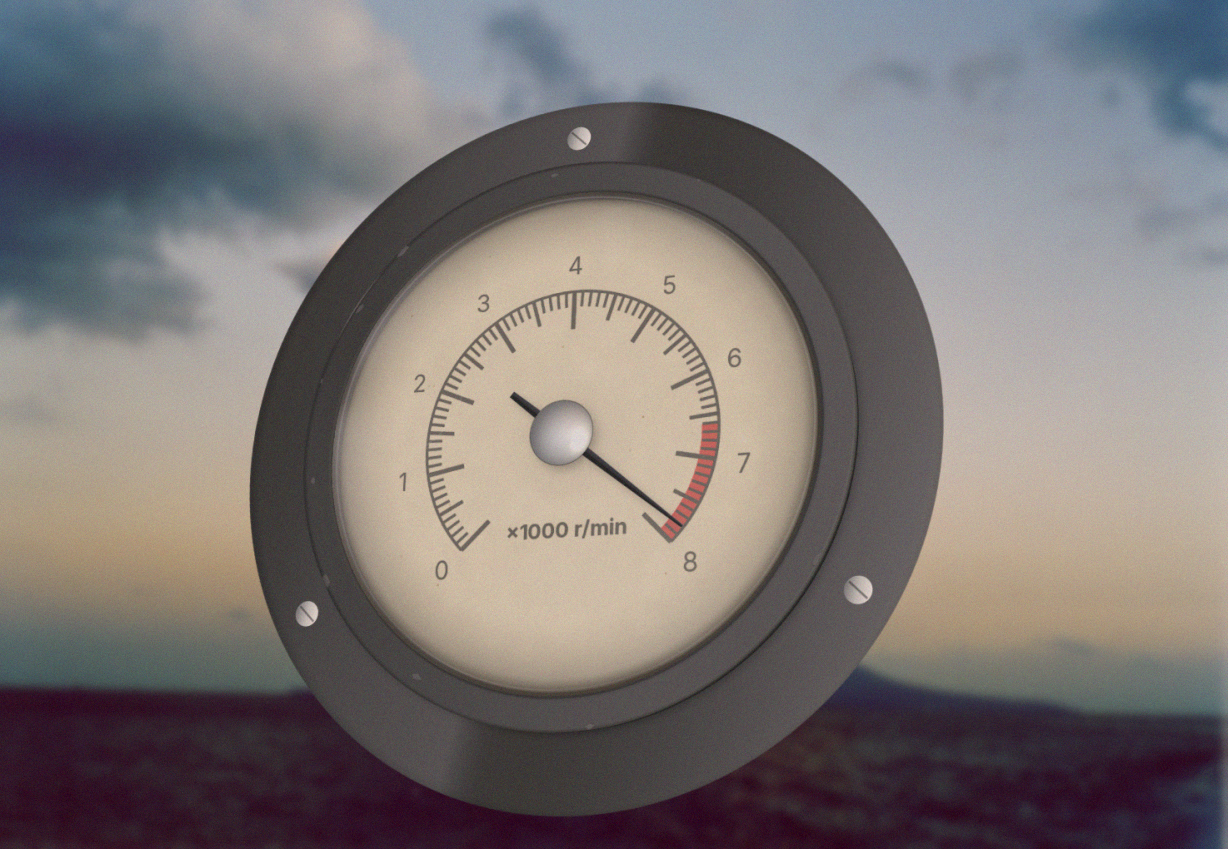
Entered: 7800 rpm
